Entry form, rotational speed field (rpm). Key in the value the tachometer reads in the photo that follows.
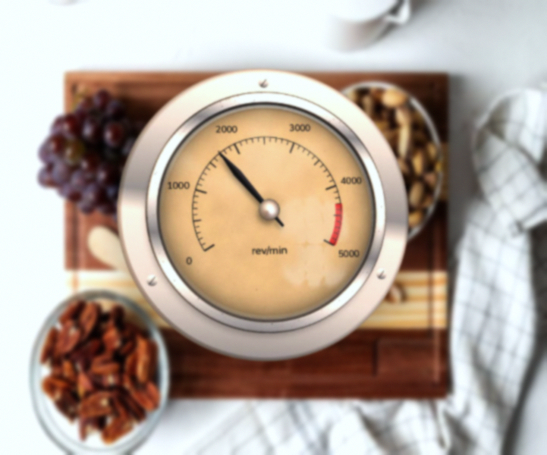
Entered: 1700 rpm
